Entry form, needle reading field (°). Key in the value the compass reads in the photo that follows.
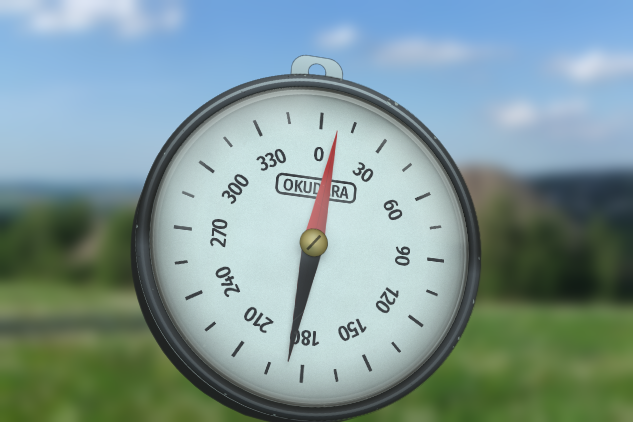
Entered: 7.5 °
